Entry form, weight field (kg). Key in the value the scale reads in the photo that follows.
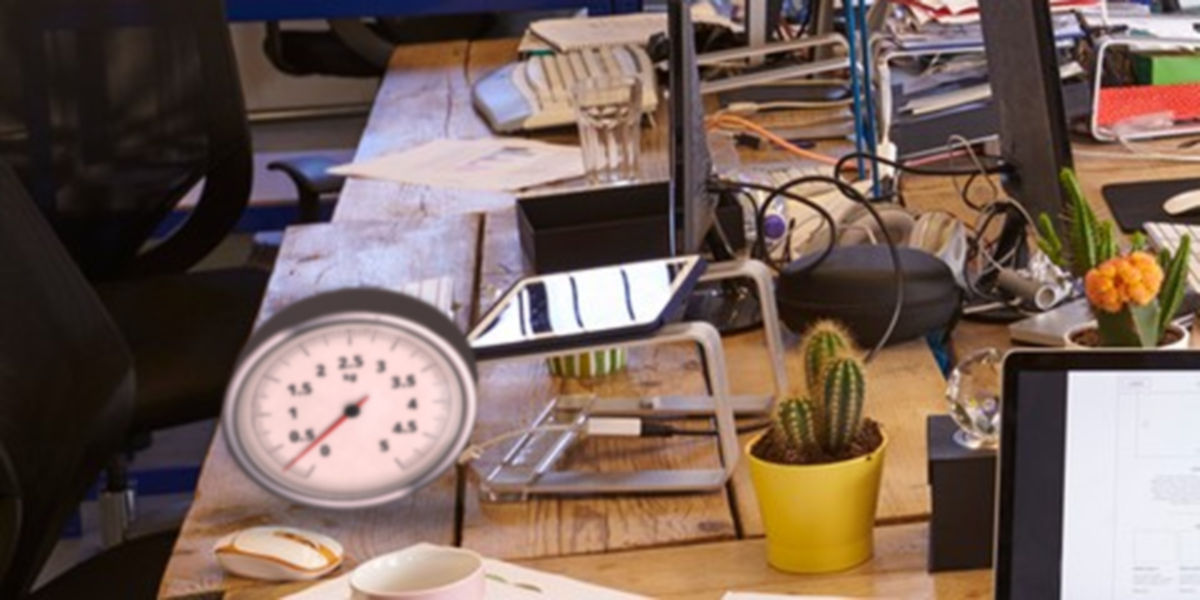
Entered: 0.25 kg
